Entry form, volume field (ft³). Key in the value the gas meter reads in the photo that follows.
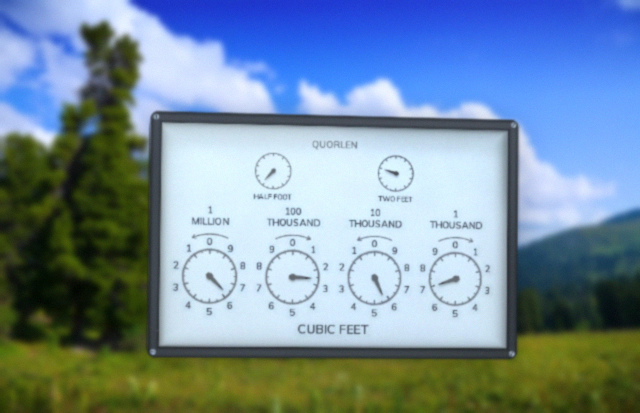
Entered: 625700 ft³
